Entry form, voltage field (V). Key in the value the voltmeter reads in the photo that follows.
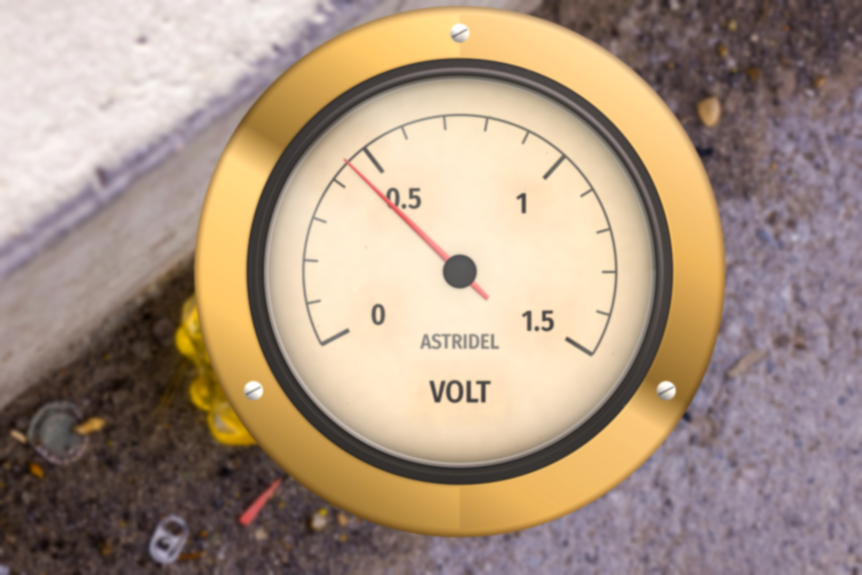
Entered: 0.45 V
